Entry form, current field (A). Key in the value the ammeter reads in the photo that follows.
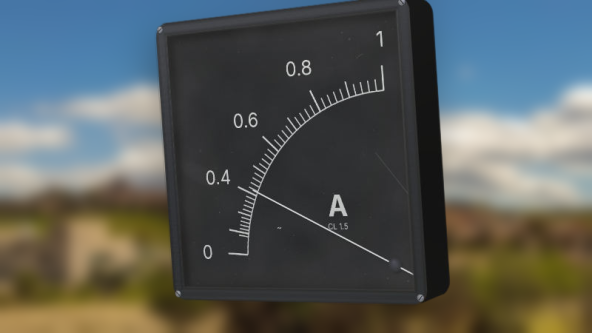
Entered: 0.42 A
